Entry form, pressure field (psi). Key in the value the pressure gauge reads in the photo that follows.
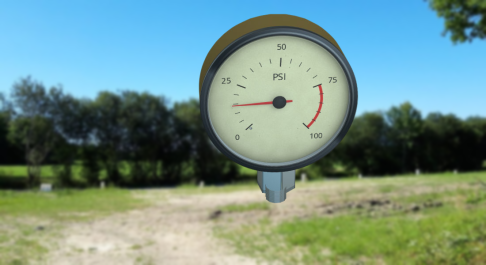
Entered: 15 psi
